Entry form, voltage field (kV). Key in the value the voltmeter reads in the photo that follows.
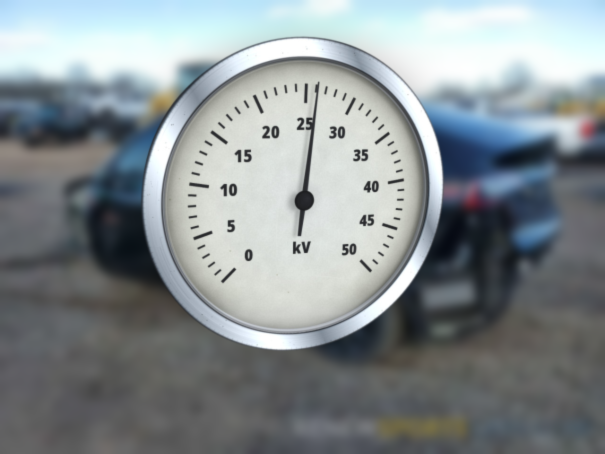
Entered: 26 kV
